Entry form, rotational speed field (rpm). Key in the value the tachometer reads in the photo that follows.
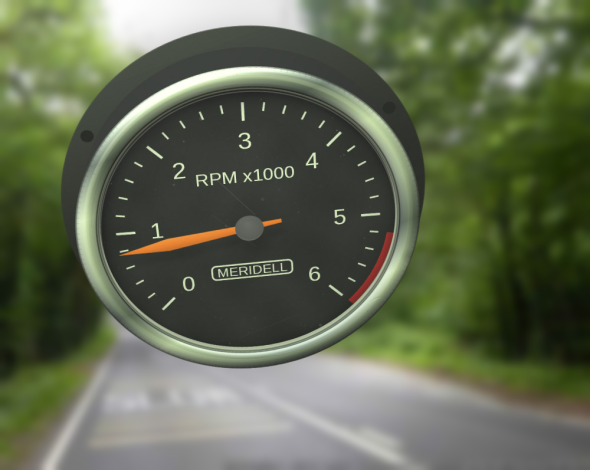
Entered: 800 rpm
